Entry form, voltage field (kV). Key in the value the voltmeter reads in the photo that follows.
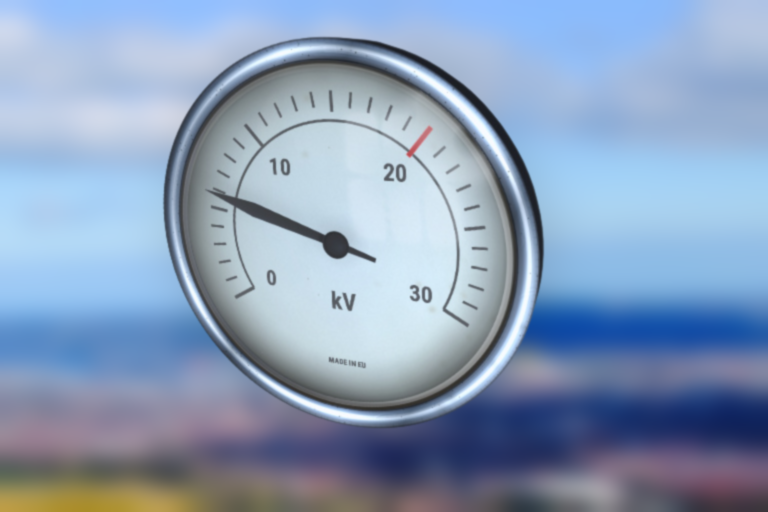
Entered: 6 kV
